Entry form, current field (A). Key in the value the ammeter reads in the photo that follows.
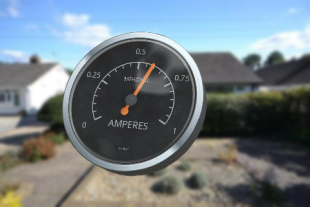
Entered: 0.6 A
